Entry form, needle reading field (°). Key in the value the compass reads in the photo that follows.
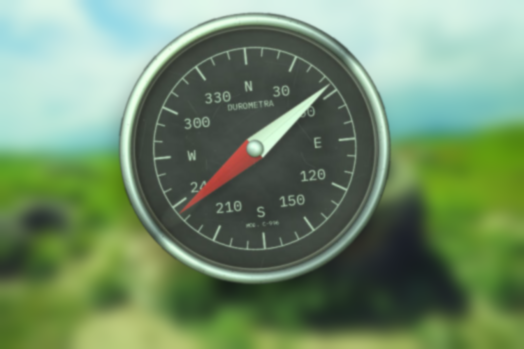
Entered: 235 °
